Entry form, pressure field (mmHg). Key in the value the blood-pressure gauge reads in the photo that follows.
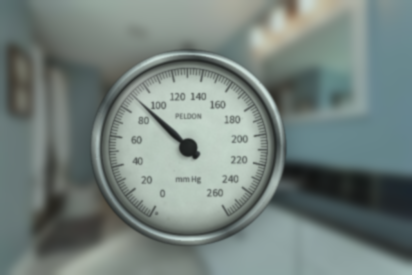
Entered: 90 mmHg
